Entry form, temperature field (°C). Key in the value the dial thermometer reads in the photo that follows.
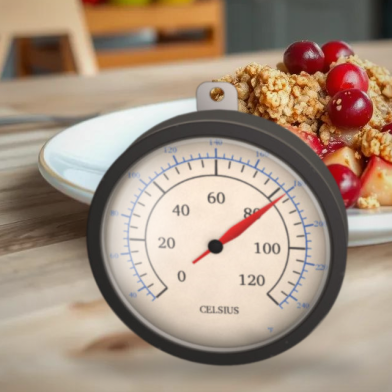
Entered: 82 °C
